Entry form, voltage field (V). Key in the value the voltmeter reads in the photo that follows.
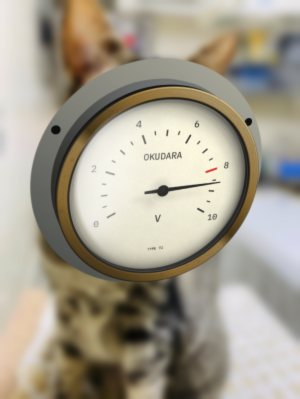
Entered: 8.5 V
